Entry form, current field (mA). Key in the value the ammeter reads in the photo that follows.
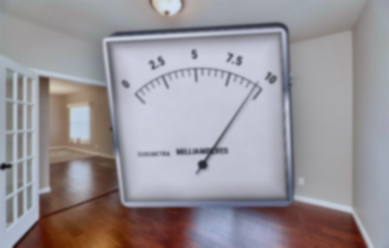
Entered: 9.5 mA
